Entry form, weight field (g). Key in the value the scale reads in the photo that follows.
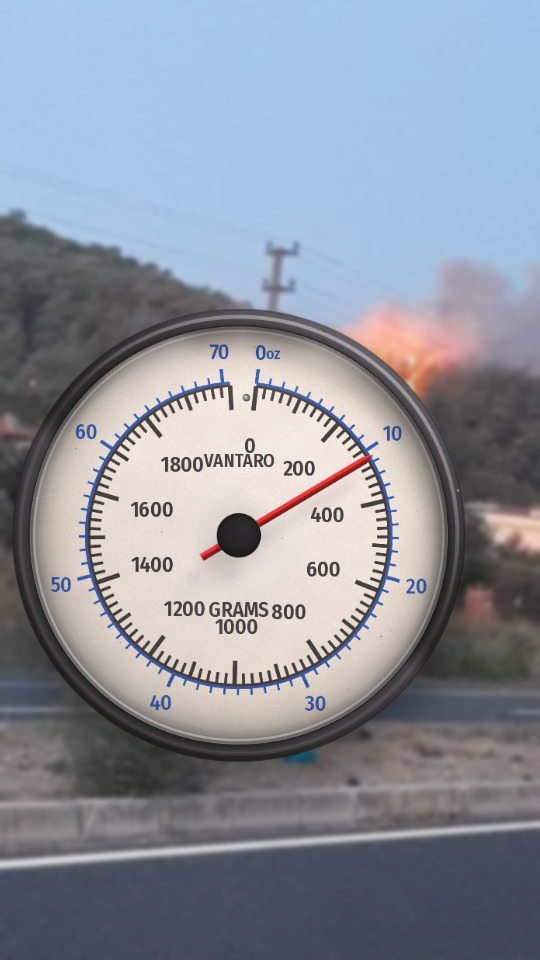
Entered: 300 g
